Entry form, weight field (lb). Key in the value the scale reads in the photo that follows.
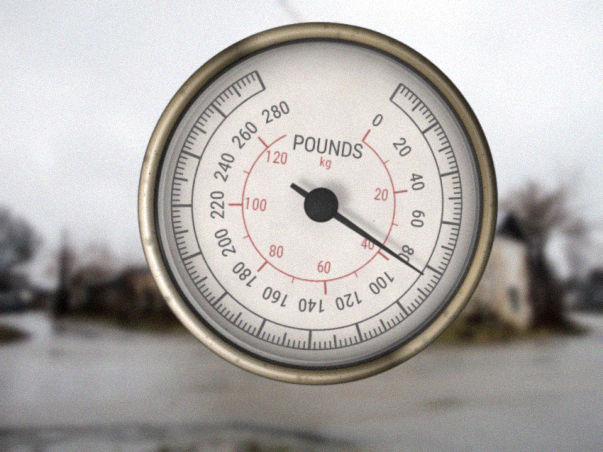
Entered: 84 lb
